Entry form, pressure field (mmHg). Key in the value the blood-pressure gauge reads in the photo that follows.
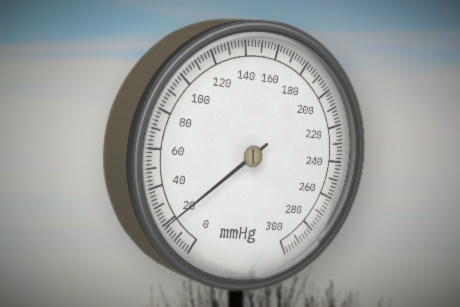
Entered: 20 mmHg
